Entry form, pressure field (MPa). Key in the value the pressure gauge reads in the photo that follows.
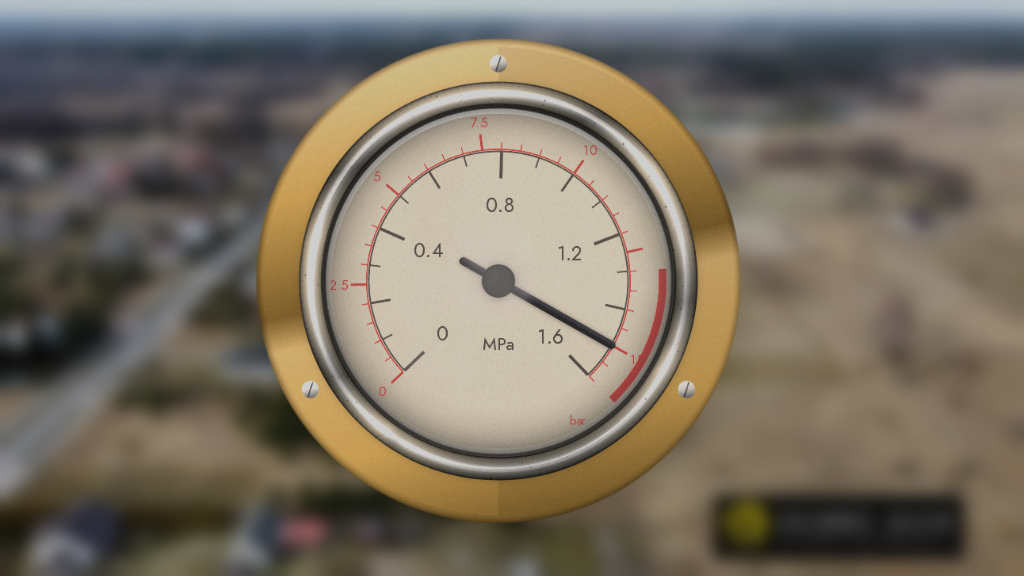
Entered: 1.5 MPa
